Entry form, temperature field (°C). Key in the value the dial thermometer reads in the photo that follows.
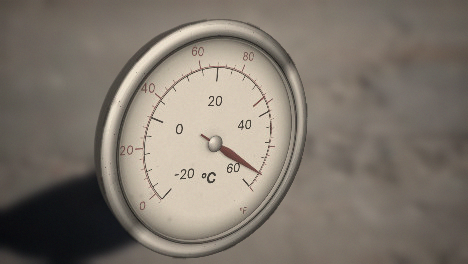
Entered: 56 °C
